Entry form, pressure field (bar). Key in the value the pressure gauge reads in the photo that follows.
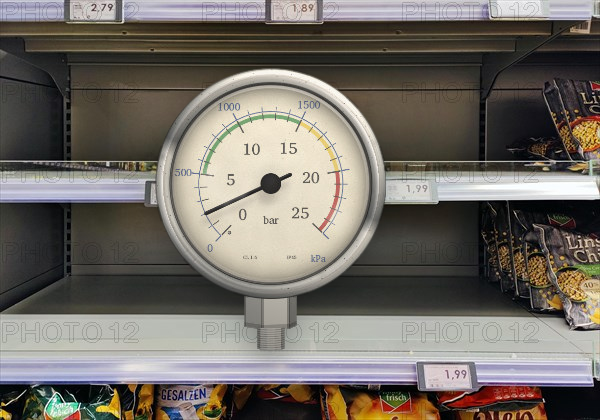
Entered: 2 bar
